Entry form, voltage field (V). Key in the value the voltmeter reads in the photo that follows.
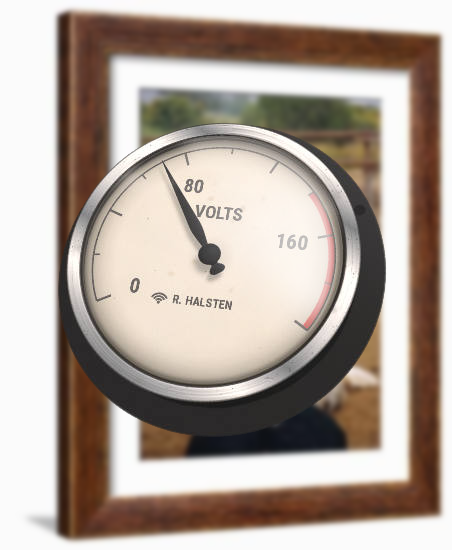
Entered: 70 V
